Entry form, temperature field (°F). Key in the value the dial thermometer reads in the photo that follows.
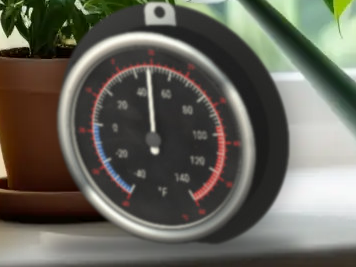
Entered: 50 °F
